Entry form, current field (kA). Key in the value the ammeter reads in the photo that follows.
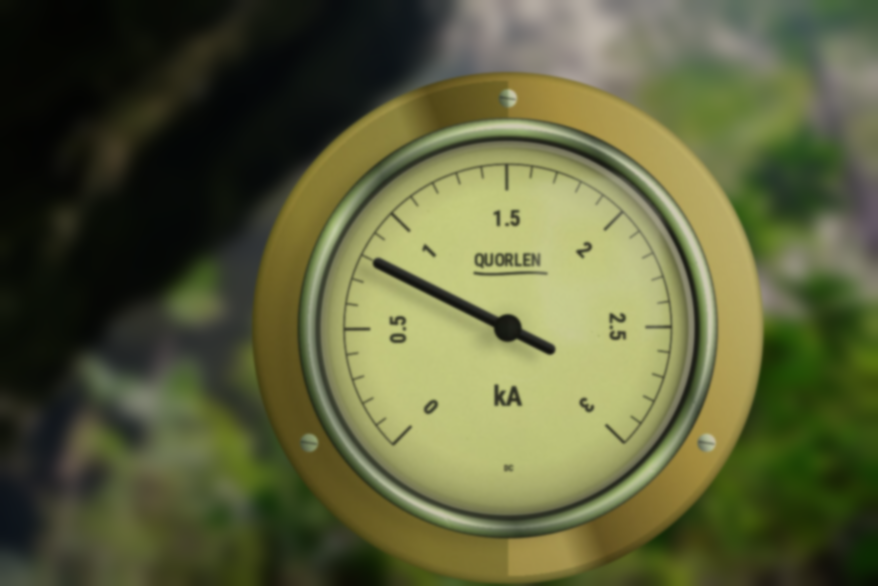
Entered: 0.8 kA
